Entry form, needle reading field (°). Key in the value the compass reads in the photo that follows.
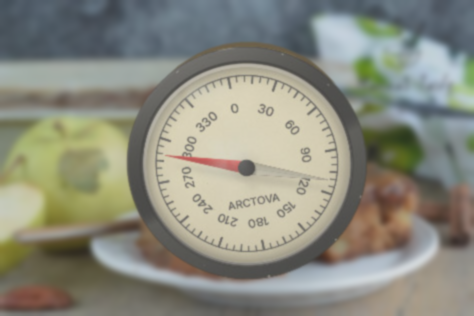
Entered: 290 °
